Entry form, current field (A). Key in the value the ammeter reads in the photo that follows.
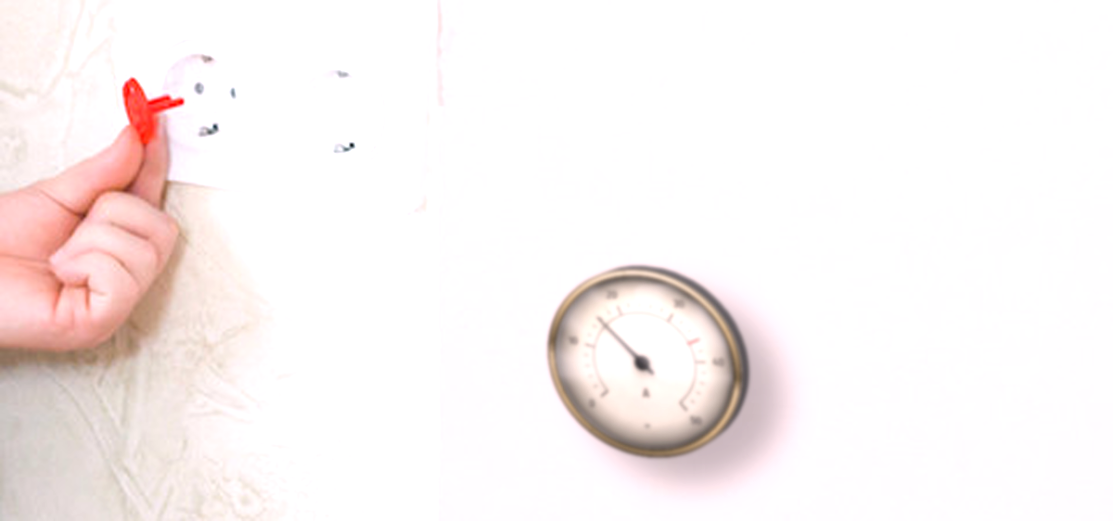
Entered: 16 A
